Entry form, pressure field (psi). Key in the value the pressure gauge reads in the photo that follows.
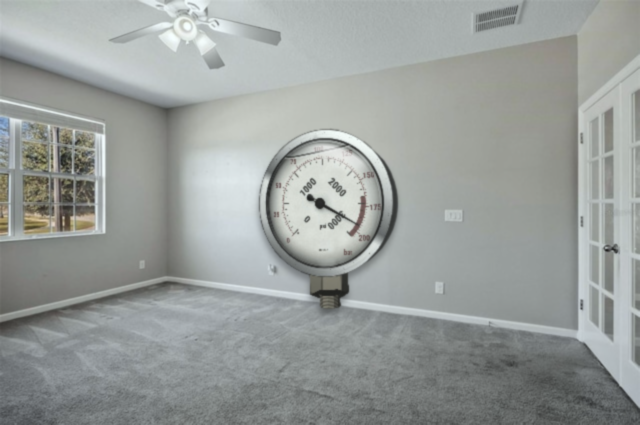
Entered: 2800 psi
